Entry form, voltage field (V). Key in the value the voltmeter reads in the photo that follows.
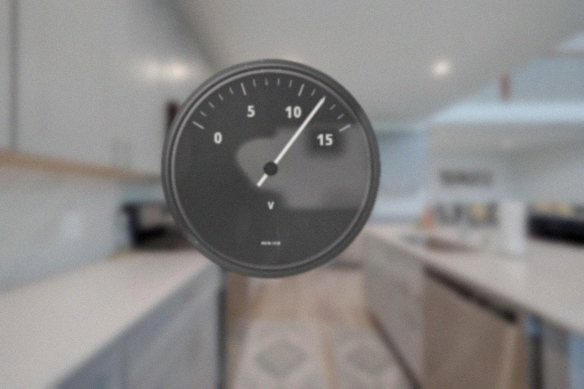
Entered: 12 V
